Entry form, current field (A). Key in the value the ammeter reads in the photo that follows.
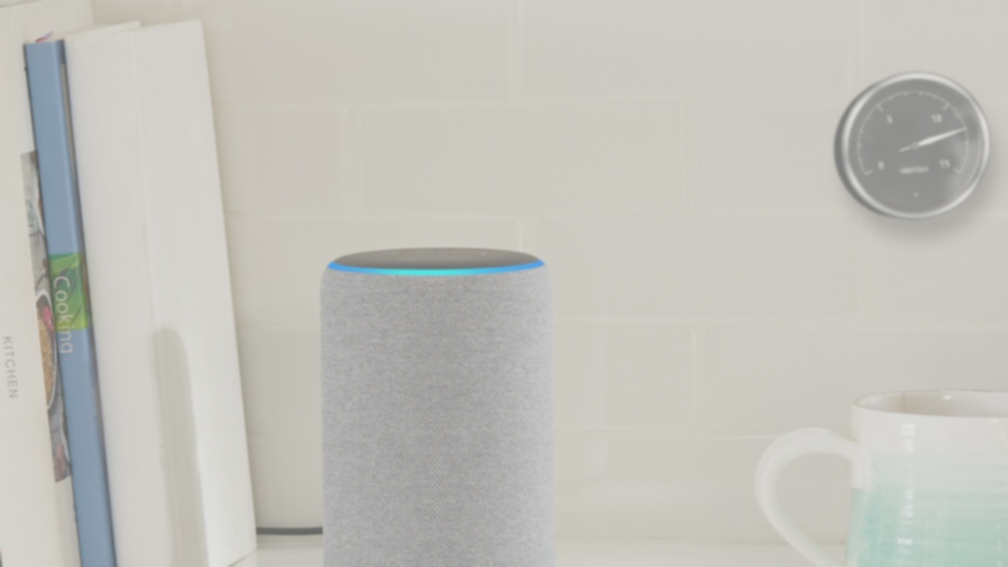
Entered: 12 A
